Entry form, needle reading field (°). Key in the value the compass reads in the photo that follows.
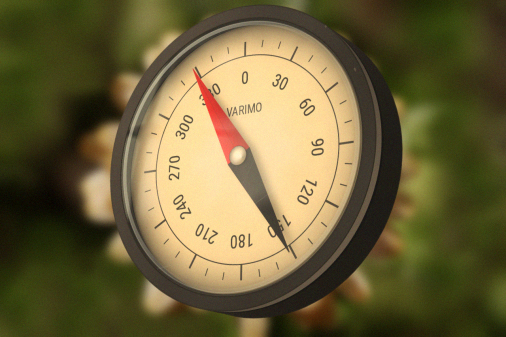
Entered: 330 °
